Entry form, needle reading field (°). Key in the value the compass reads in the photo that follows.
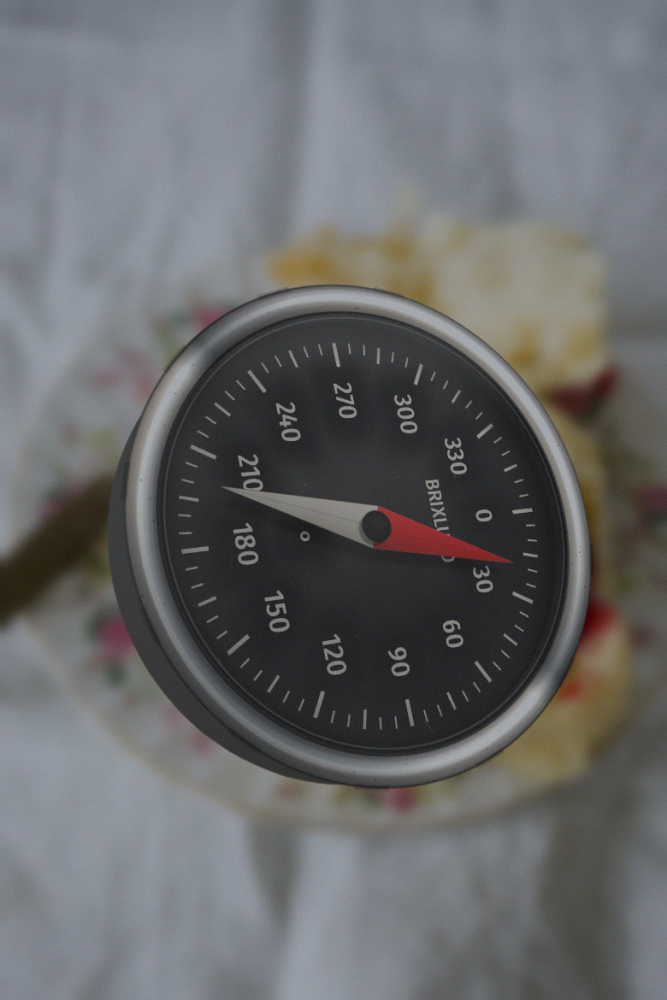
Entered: 20 °
